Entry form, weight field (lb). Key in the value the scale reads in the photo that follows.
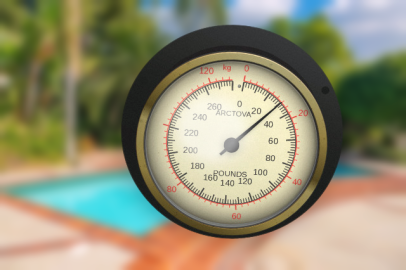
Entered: 30 lb
